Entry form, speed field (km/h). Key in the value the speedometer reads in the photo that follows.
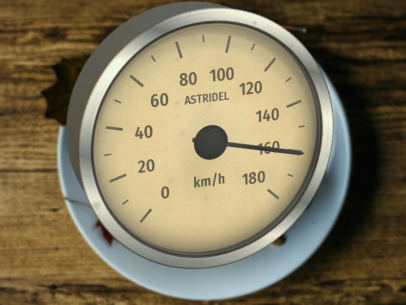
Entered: 160 km/h
